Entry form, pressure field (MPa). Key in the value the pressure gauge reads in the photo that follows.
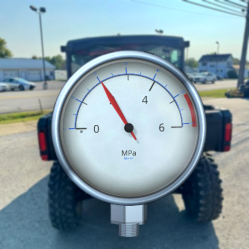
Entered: 2 MPa
